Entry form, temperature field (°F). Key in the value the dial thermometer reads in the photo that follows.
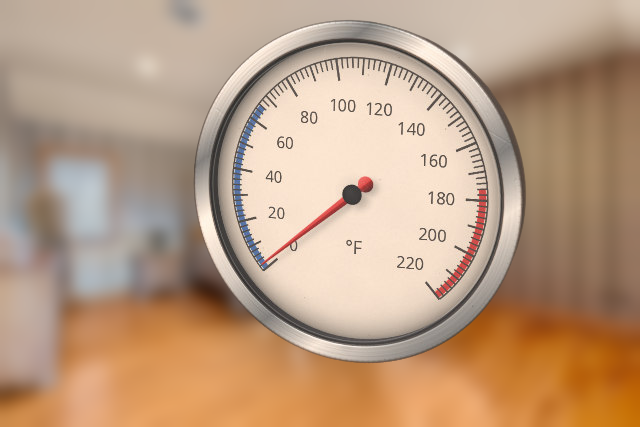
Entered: 2 °F
